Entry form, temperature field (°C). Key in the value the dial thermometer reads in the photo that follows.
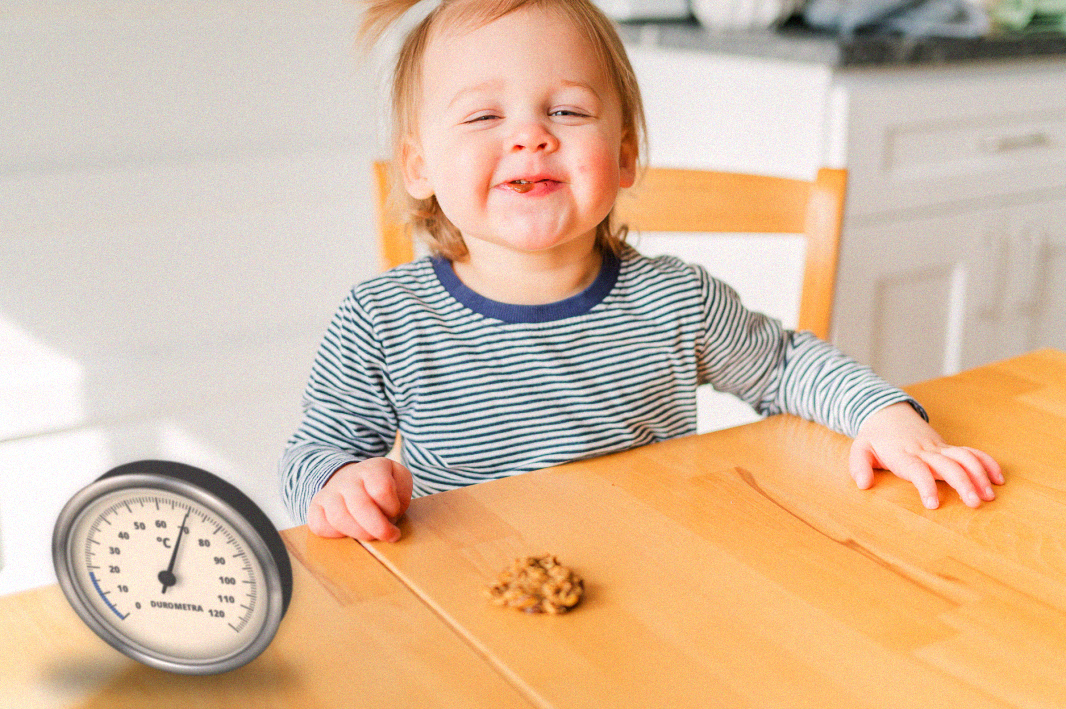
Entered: 70 °C
